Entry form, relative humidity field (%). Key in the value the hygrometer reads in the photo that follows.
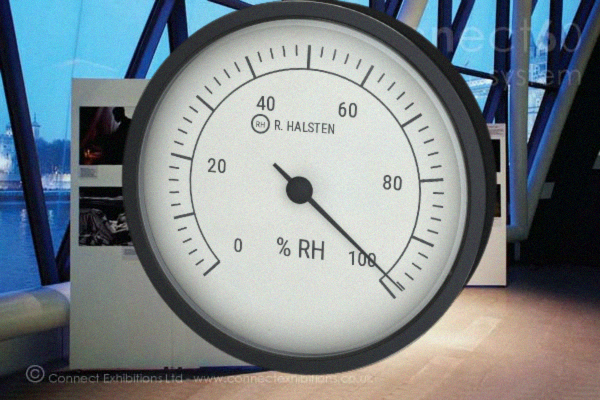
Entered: 98 %
